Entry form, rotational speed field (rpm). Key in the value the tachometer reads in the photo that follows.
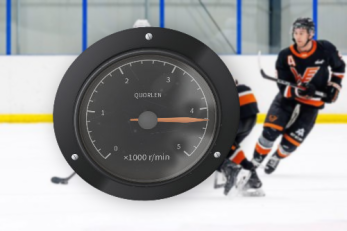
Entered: 4200 rpm
